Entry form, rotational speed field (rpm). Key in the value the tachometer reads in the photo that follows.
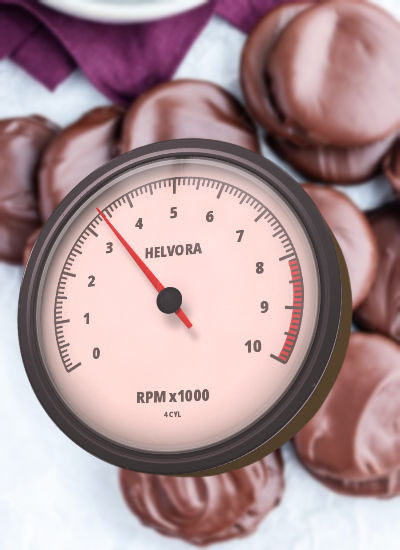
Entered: 3400 rpm
